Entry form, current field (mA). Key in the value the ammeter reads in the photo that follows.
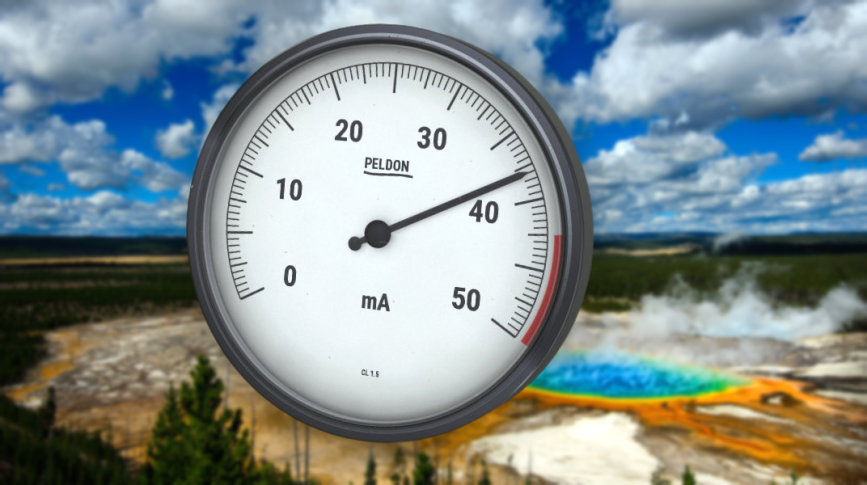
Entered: 38 mA
